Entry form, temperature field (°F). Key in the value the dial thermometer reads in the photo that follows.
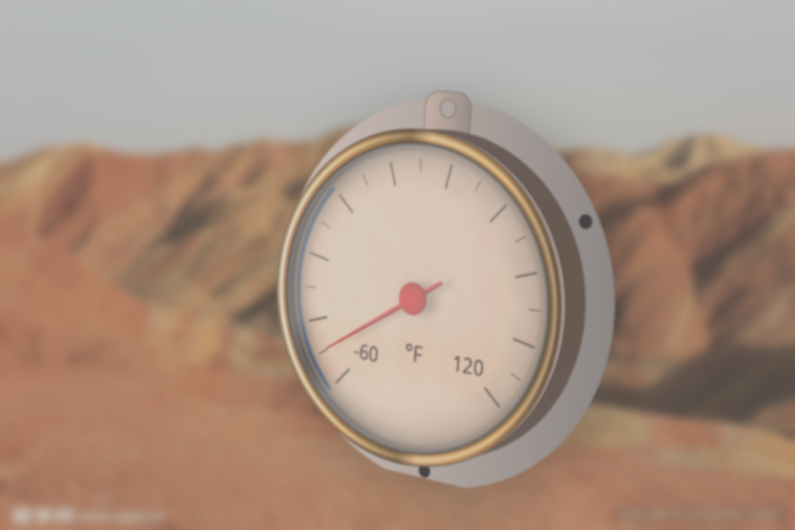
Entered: -50 °F
